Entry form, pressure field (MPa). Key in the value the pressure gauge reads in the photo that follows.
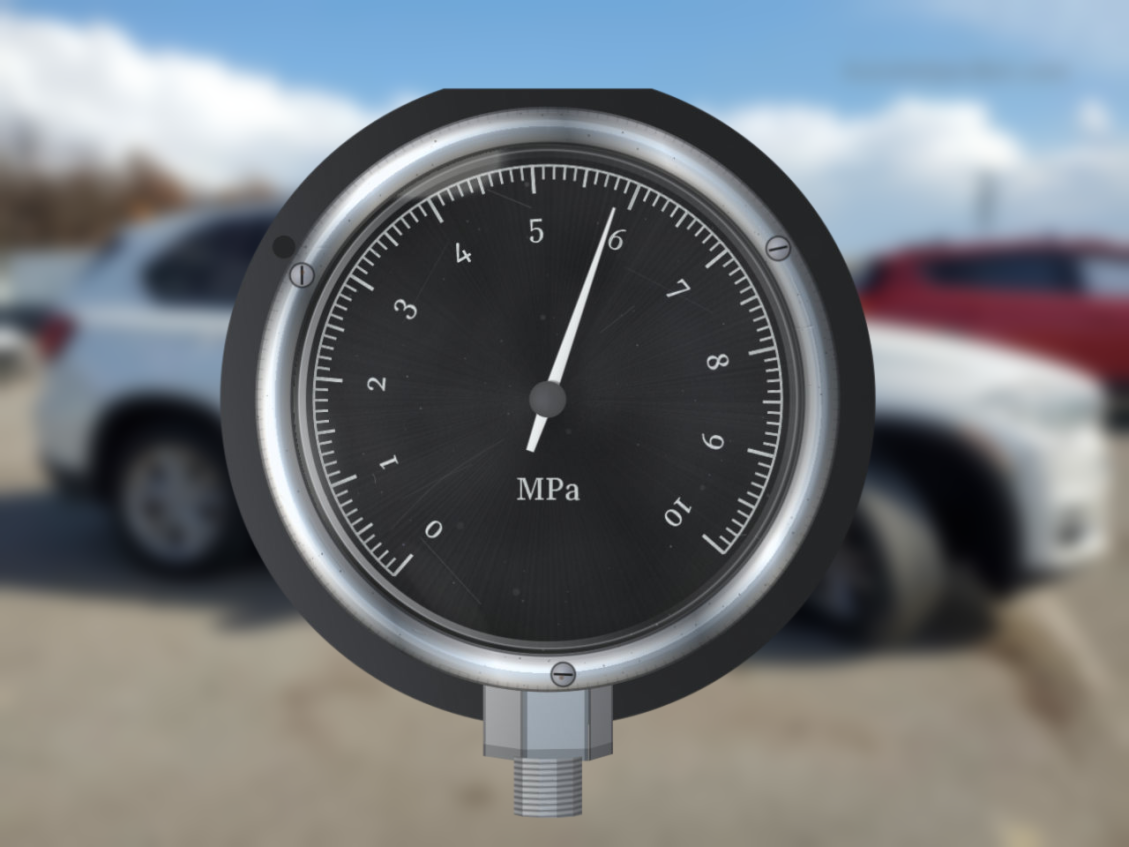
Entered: 5.85 MPa
